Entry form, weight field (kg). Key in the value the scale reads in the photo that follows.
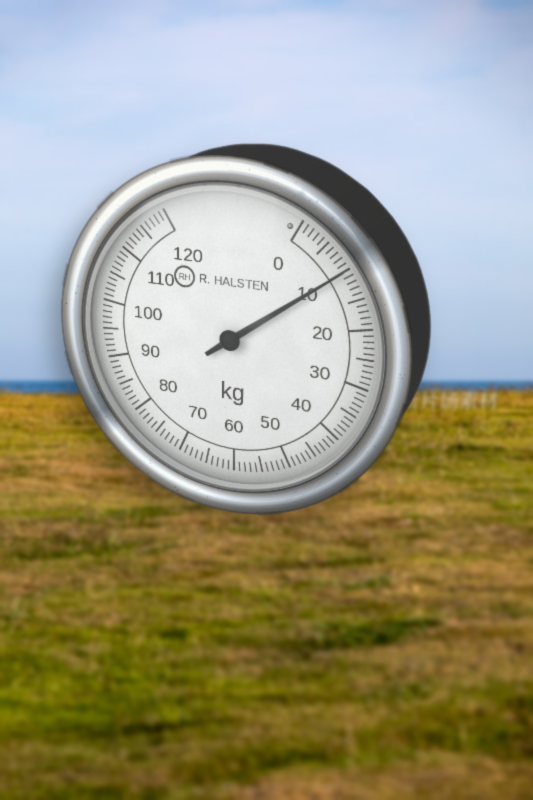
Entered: 10 kg
